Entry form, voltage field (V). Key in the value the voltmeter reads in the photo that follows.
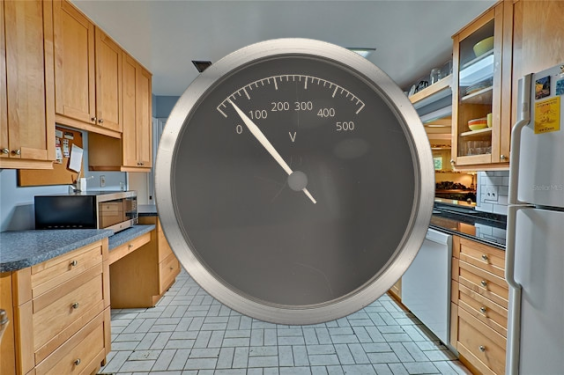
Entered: 40 V
